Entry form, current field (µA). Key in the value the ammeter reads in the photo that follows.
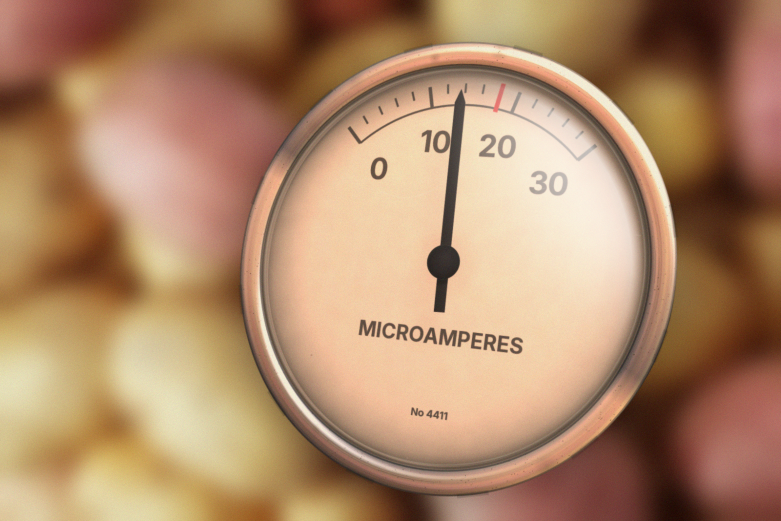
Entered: 14 µA
